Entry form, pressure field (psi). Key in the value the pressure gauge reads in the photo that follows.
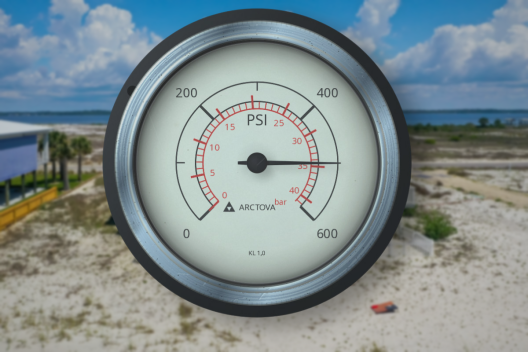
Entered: 500 psi
